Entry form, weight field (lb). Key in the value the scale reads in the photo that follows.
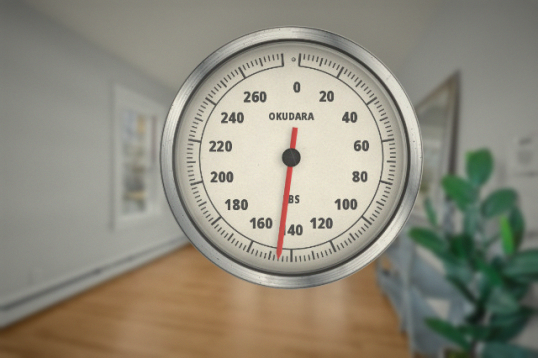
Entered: 146 lb
